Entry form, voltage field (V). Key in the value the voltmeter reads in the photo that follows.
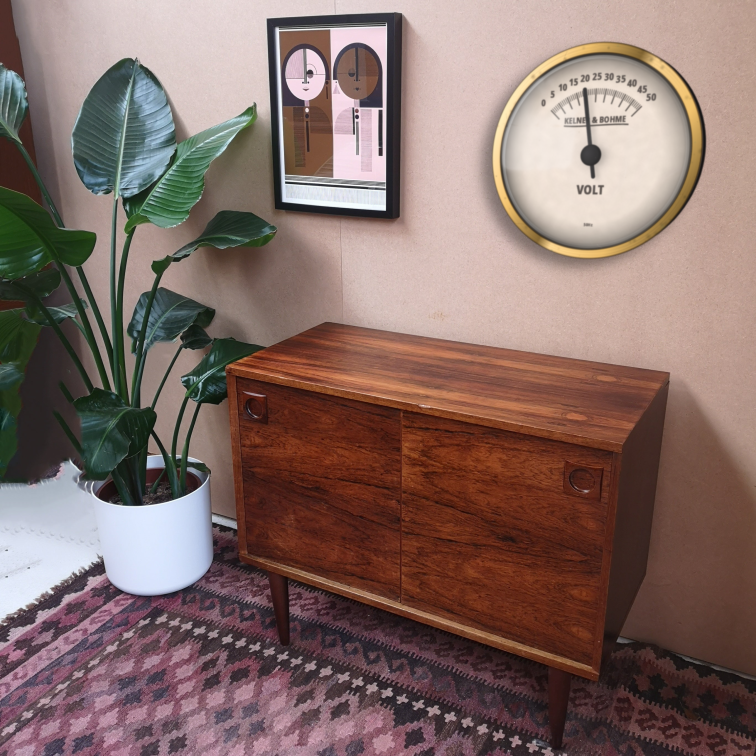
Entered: 20 V
